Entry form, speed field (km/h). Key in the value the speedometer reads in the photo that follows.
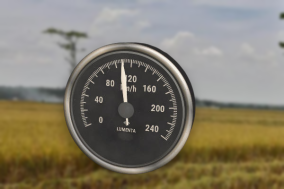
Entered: 110 km/h
